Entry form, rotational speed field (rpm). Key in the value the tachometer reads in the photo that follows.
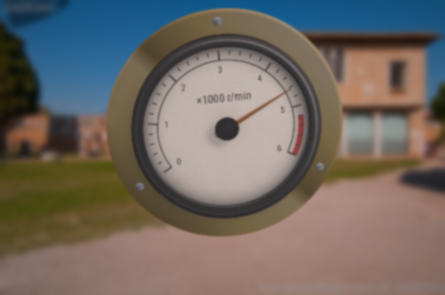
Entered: 4600 rpm
